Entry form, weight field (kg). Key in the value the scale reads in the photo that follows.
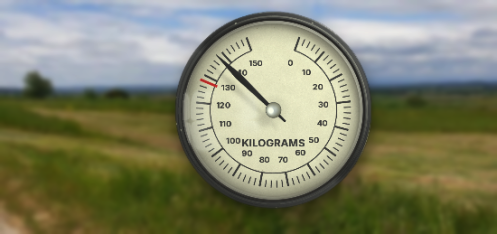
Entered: 138 kg
